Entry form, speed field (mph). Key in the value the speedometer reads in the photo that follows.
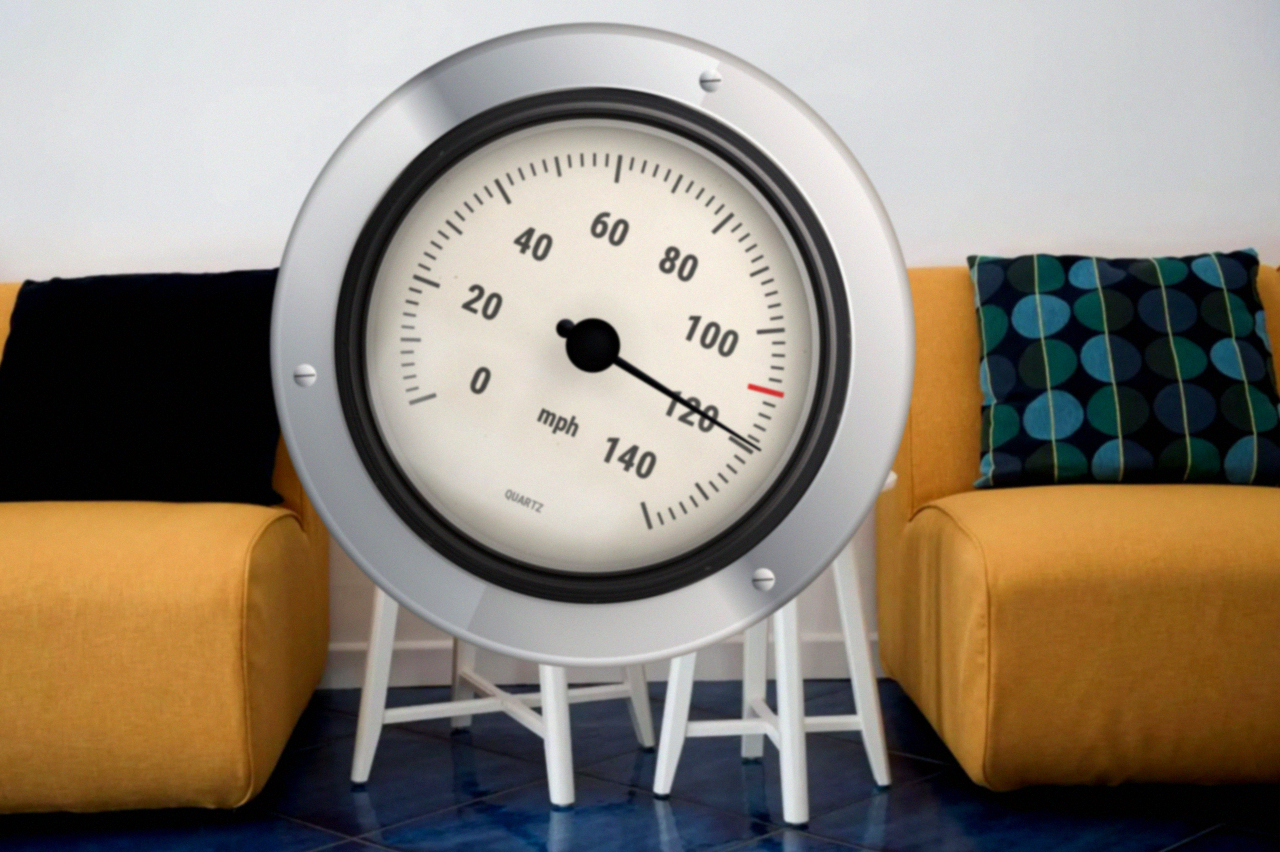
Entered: 119 mph
